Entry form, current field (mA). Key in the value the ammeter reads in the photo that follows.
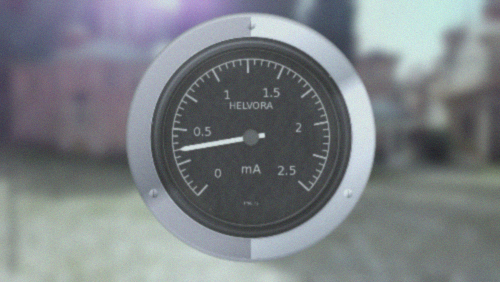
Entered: 0.35 mA
